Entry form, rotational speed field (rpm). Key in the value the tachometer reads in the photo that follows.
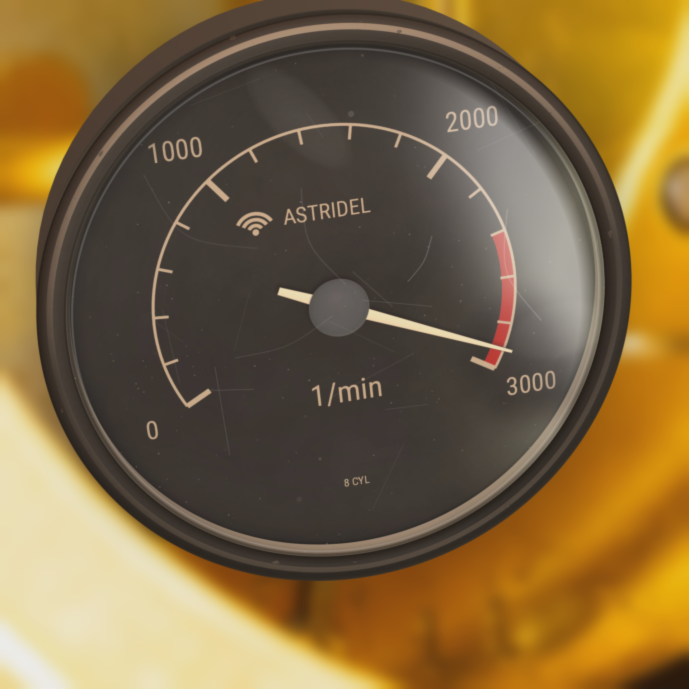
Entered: 2900 rpm
